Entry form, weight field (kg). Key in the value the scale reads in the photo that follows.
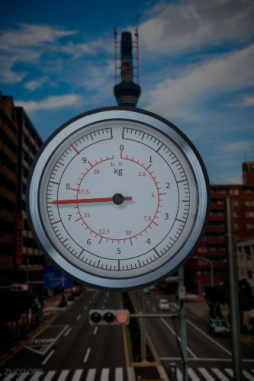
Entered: 7.5 kg
